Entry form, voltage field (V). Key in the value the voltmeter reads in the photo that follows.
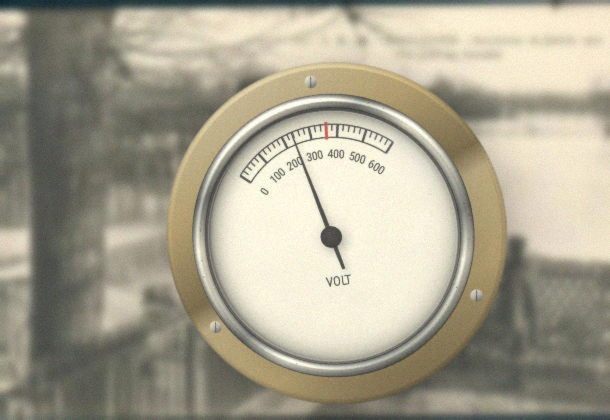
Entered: 240 V
